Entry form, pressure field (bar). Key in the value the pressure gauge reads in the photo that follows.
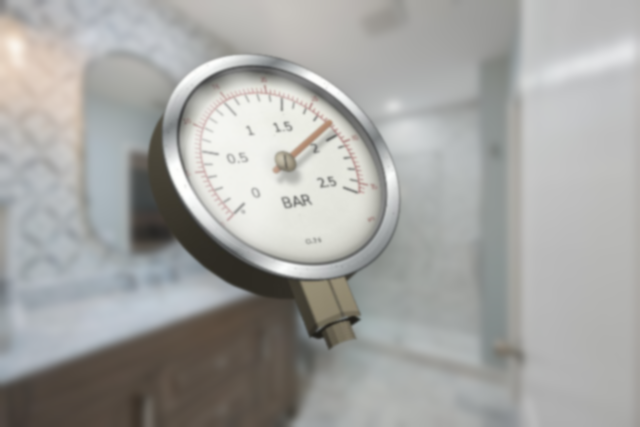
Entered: 1.9 bar
